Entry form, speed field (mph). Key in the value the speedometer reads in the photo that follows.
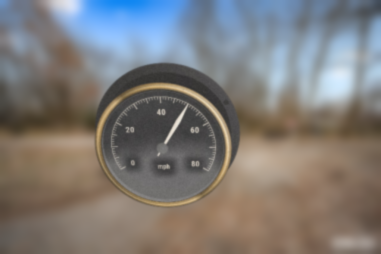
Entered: 50 mph
